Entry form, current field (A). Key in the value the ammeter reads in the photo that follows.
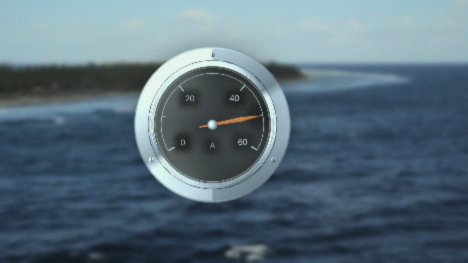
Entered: 50 A
